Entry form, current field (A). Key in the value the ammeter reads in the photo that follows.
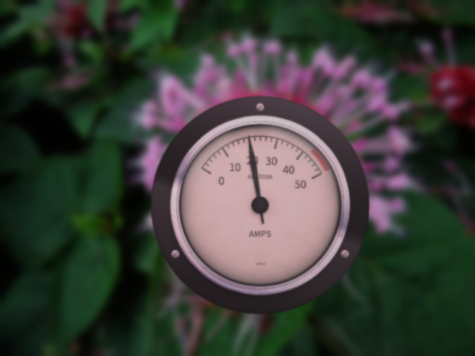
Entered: 20 A
